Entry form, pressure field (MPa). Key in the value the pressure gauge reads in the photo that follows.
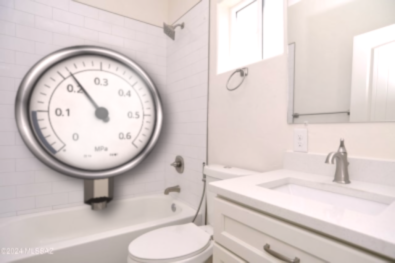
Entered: 0.22 MPa
